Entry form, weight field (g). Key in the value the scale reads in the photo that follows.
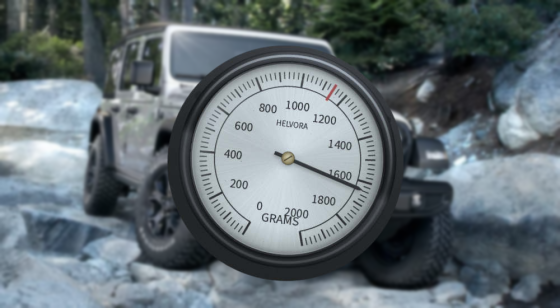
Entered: 1640 g
